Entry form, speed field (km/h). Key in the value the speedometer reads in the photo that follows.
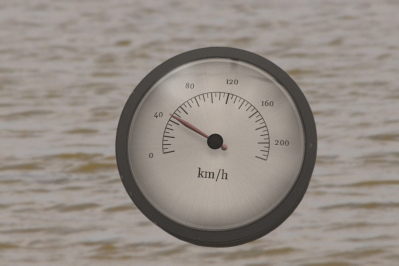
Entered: 45 km/h
